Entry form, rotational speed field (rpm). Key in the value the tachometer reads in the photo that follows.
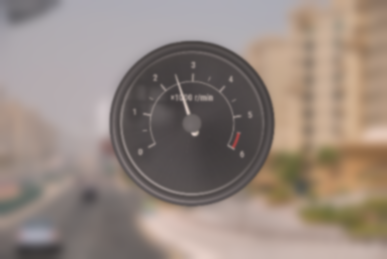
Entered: 2500 rpm
